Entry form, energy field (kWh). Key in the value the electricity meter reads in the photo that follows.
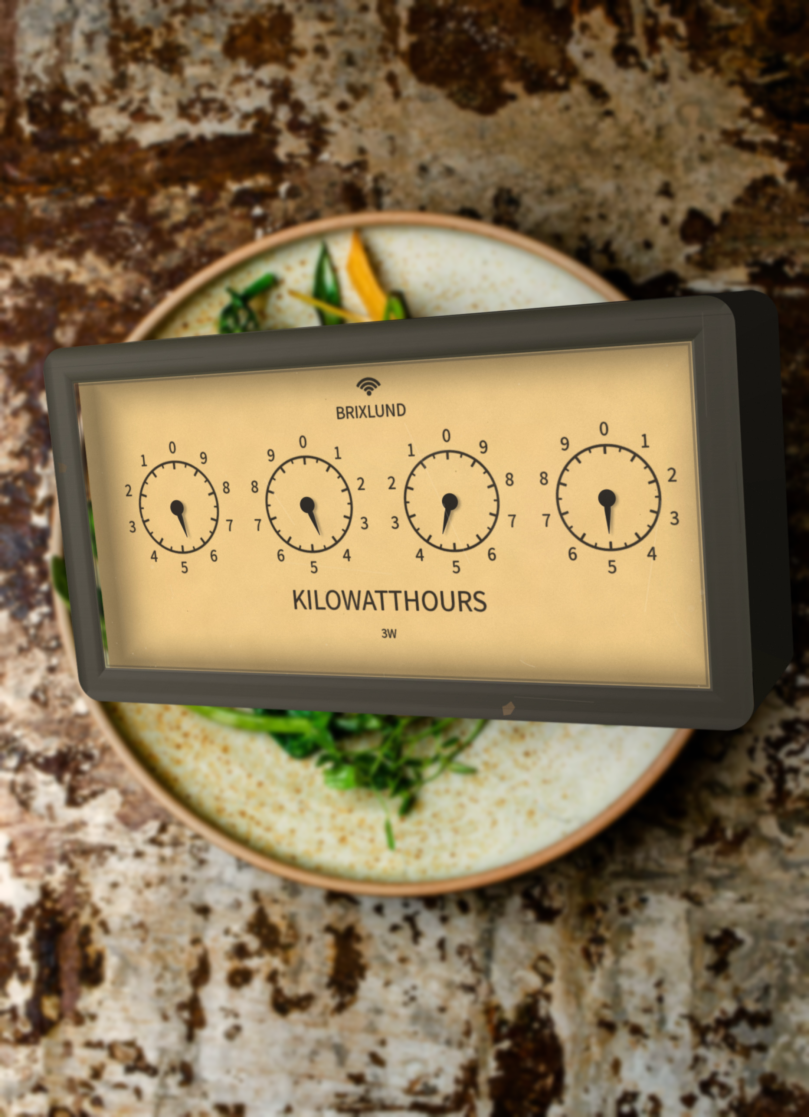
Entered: 5445 kWh
